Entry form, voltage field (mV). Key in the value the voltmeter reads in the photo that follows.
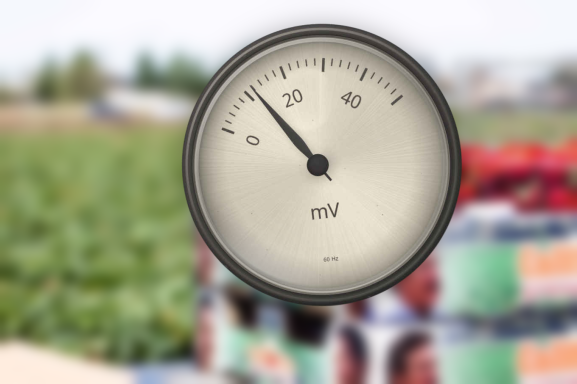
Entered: 12 mV
